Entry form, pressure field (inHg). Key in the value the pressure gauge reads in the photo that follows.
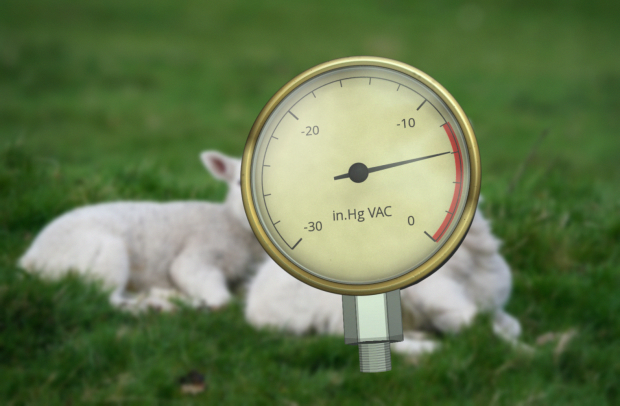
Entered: -6 inHg
